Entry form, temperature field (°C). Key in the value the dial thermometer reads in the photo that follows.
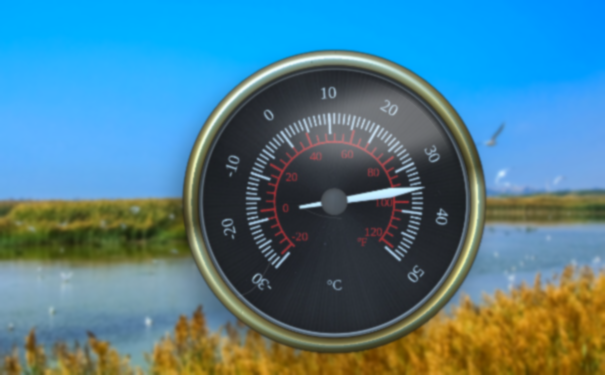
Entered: 35 °C
